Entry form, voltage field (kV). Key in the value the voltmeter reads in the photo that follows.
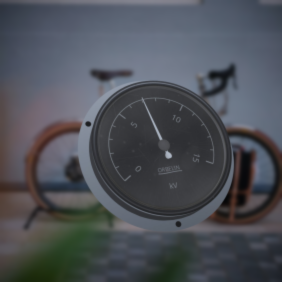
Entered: 7 kV
